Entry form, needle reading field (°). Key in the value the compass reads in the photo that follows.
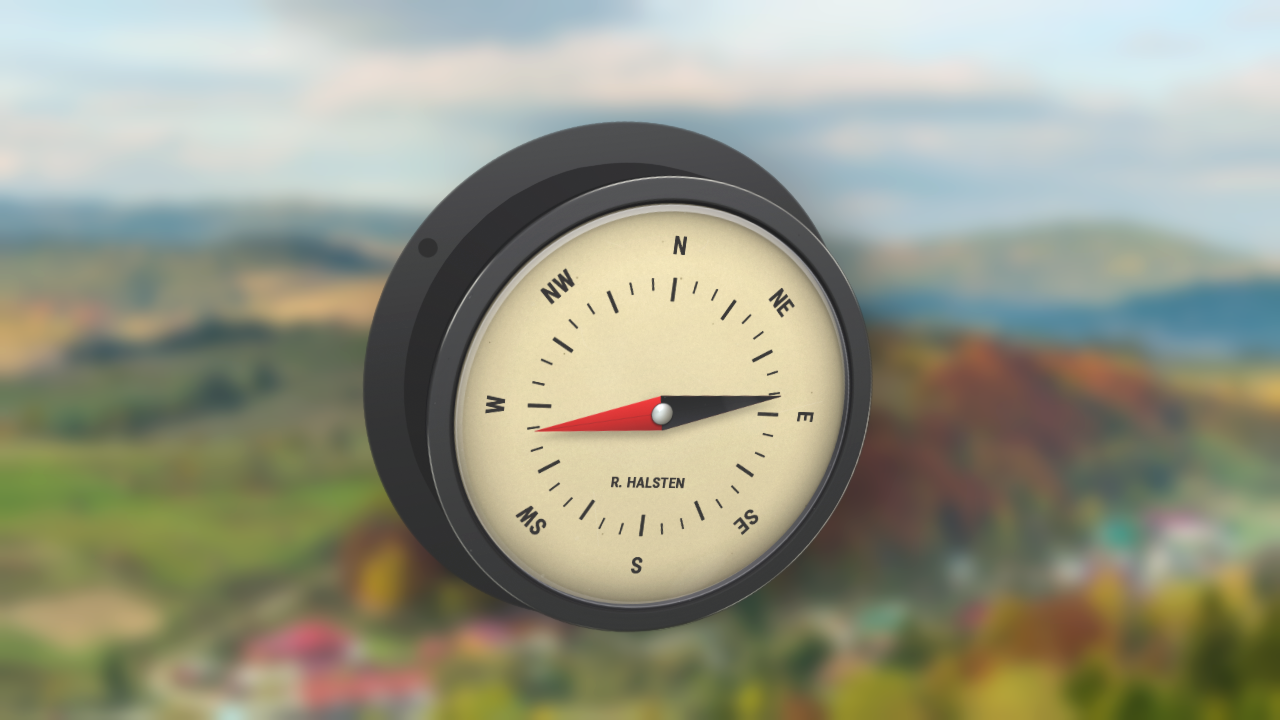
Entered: 260 °
